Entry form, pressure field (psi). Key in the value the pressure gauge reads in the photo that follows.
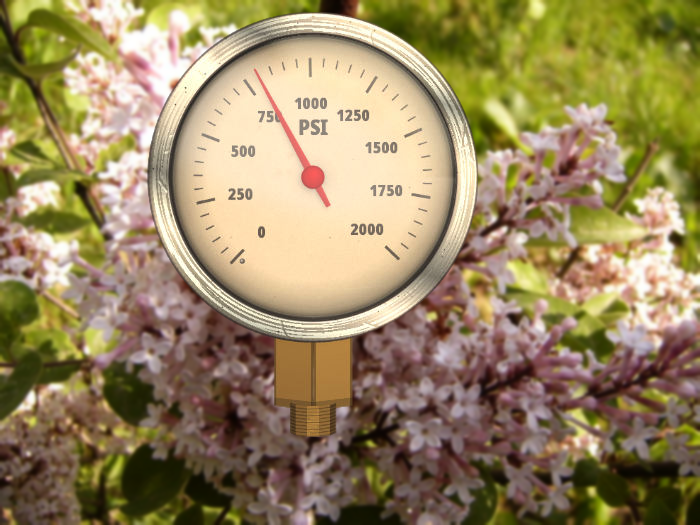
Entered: 800 psi
